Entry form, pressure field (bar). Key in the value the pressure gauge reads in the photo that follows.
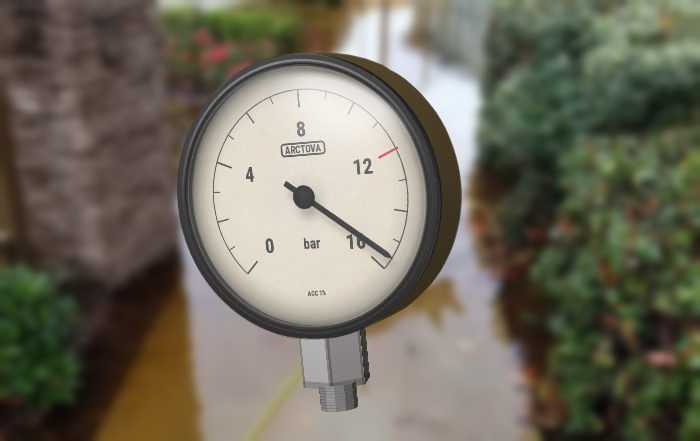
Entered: 15.5 bar
